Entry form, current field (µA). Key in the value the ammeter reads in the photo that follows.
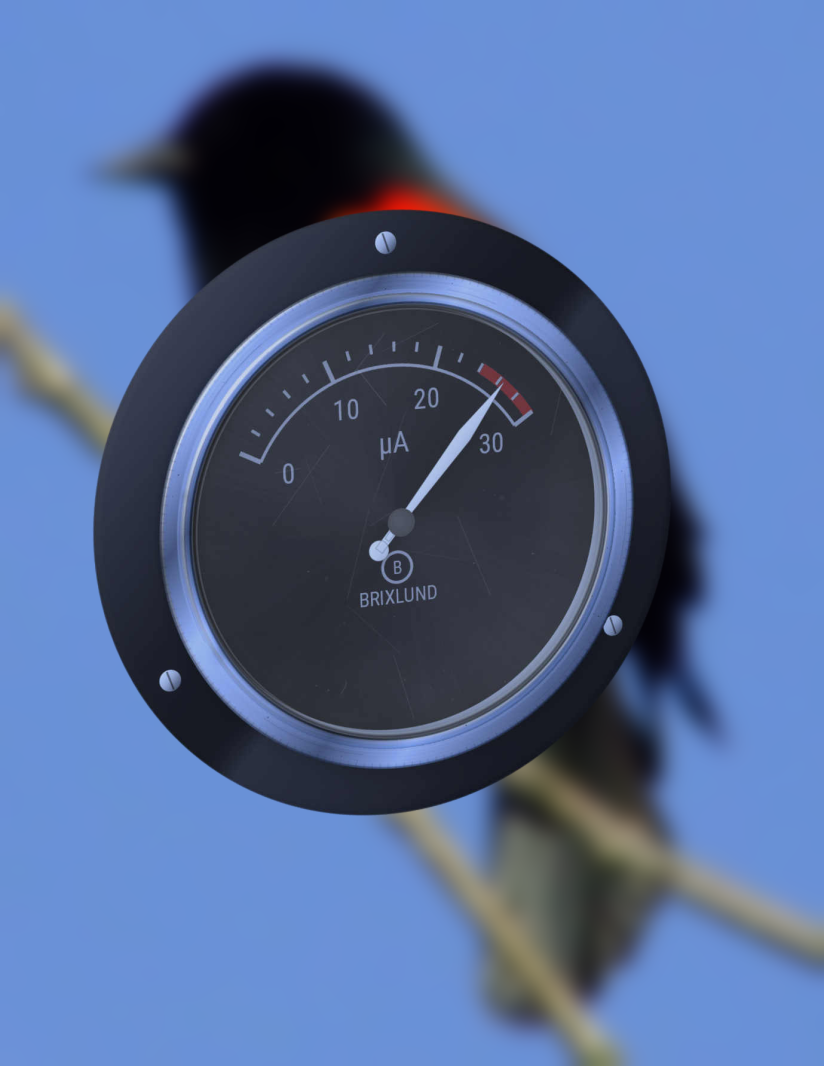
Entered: 26 µA
